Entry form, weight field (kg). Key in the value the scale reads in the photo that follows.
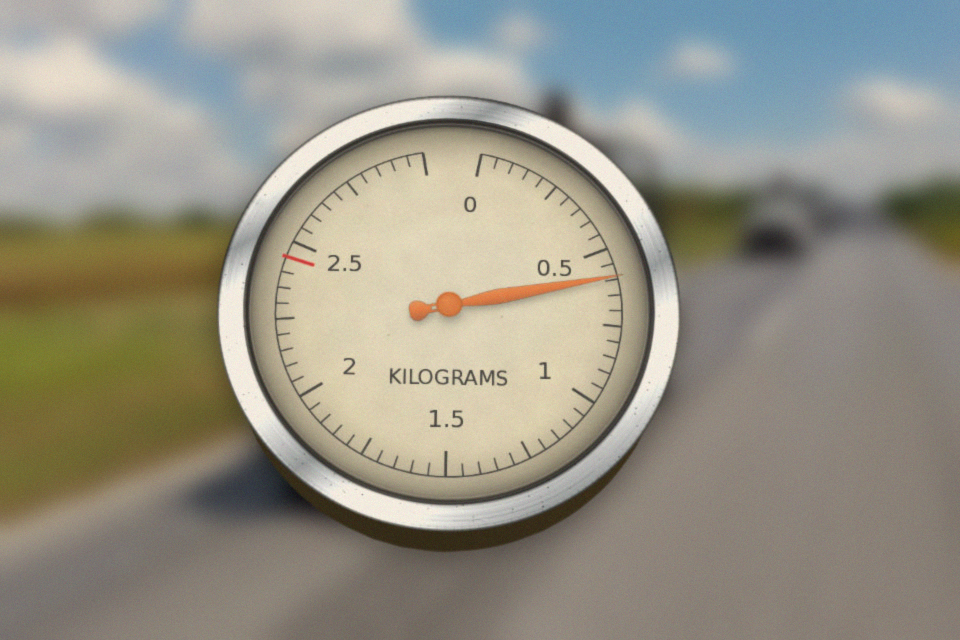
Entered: 0.6 kg
